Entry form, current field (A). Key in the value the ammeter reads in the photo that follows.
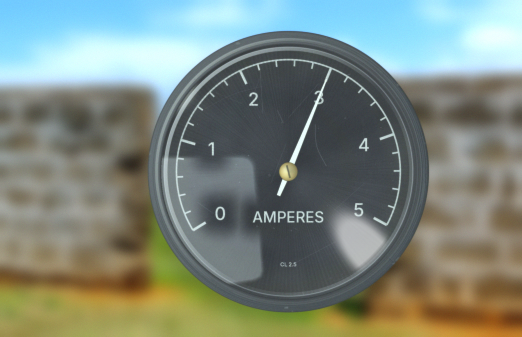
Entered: 3 A
